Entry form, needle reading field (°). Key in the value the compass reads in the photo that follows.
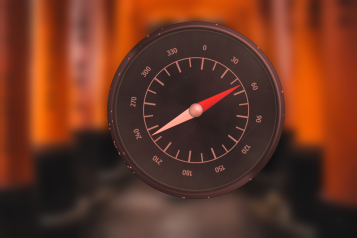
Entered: 52.5 °
